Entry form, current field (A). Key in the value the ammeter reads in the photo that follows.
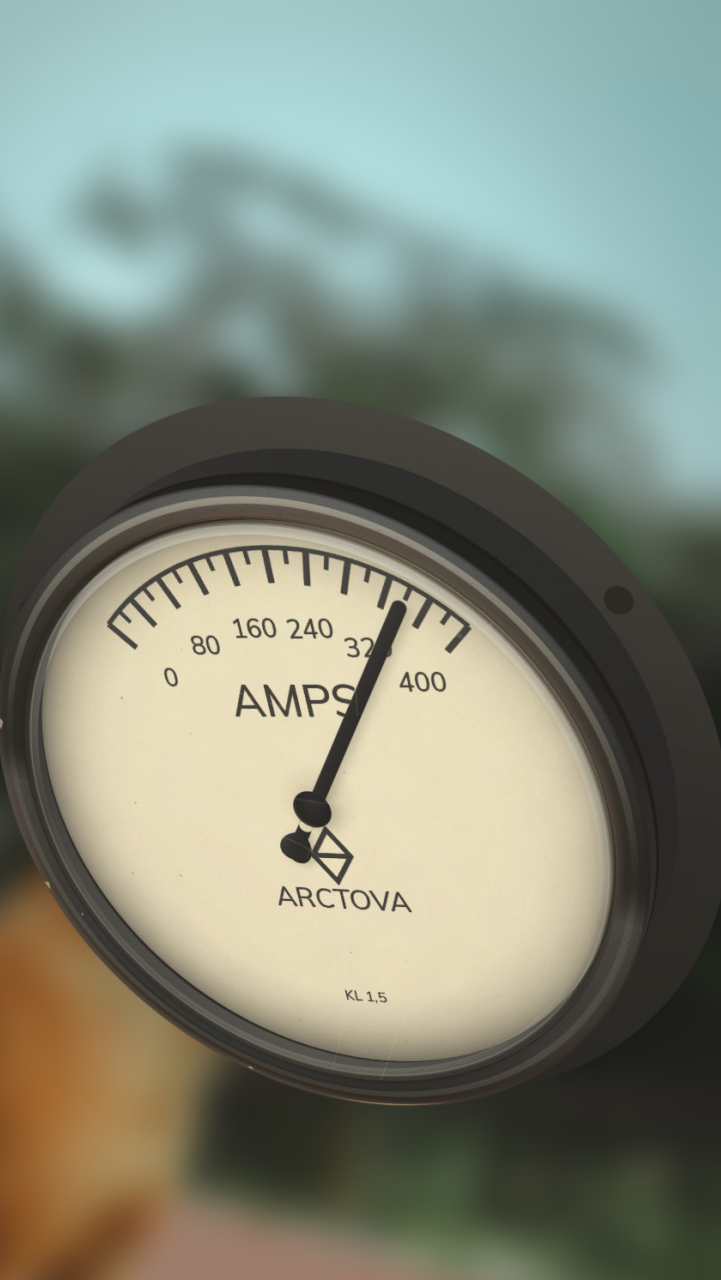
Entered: 340 A
